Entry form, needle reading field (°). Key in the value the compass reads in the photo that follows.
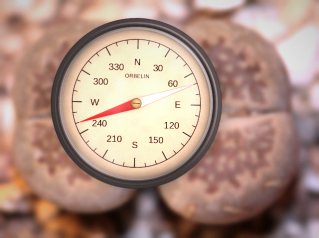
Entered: 250 °
